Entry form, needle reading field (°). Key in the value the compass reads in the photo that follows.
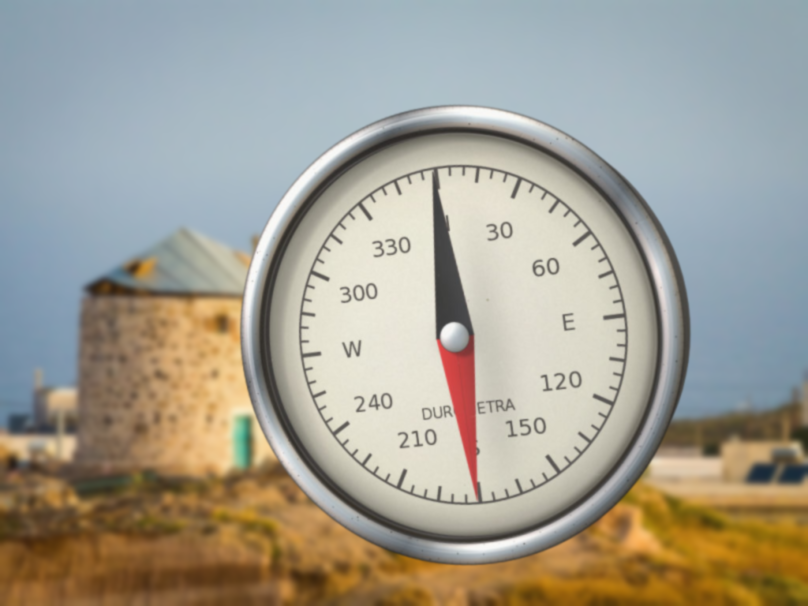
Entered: 180 °
